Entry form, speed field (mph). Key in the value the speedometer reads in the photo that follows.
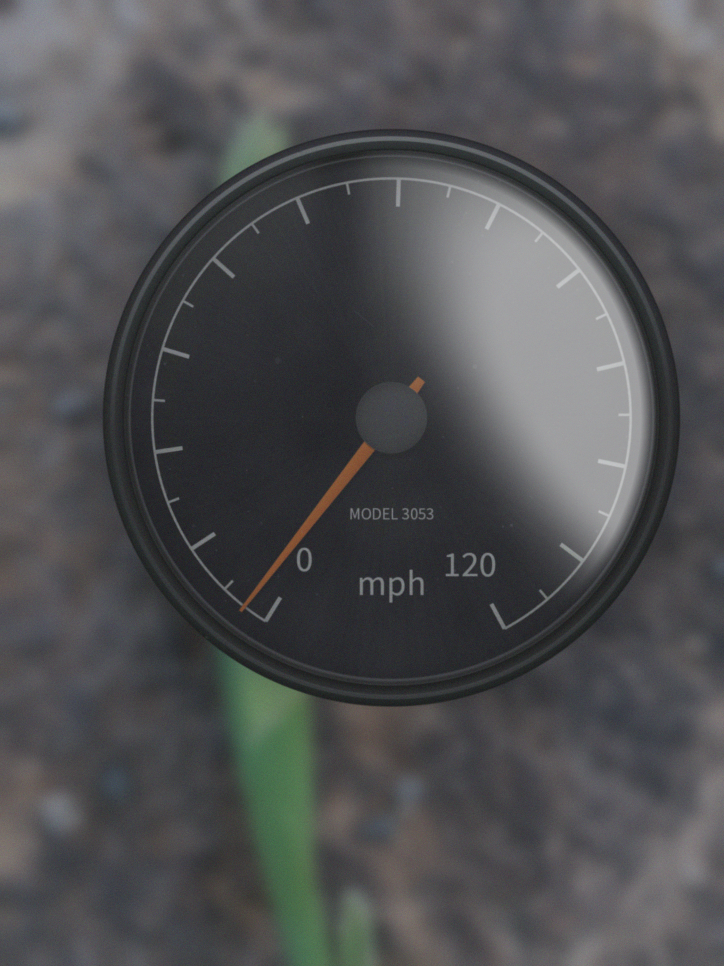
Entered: 2.5 mph
